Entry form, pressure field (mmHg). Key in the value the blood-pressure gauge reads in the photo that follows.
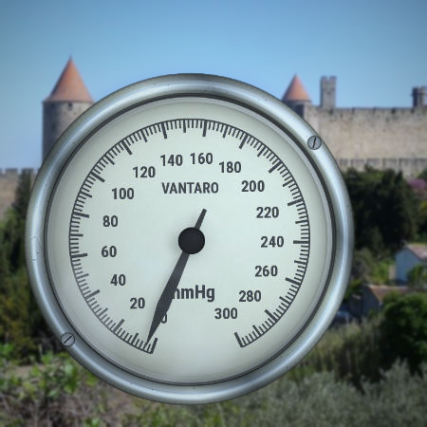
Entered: 4 mmHg
